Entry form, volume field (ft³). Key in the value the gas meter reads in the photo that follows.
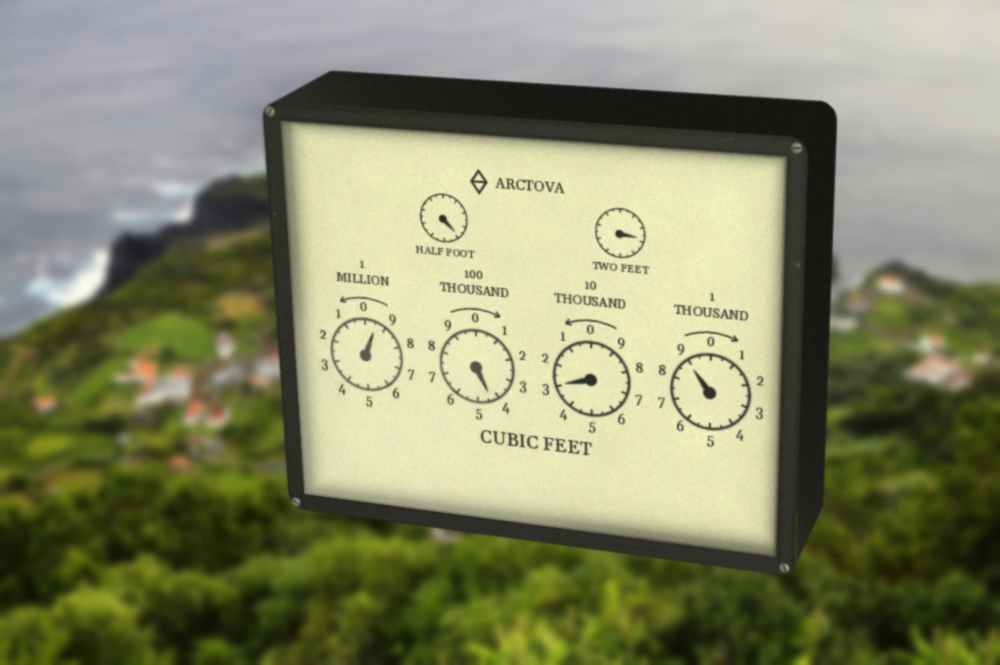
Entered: 942900 ft³
